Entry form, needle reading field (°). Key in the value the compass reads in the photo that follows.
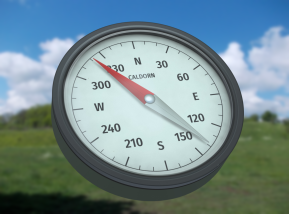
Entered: 320 °
